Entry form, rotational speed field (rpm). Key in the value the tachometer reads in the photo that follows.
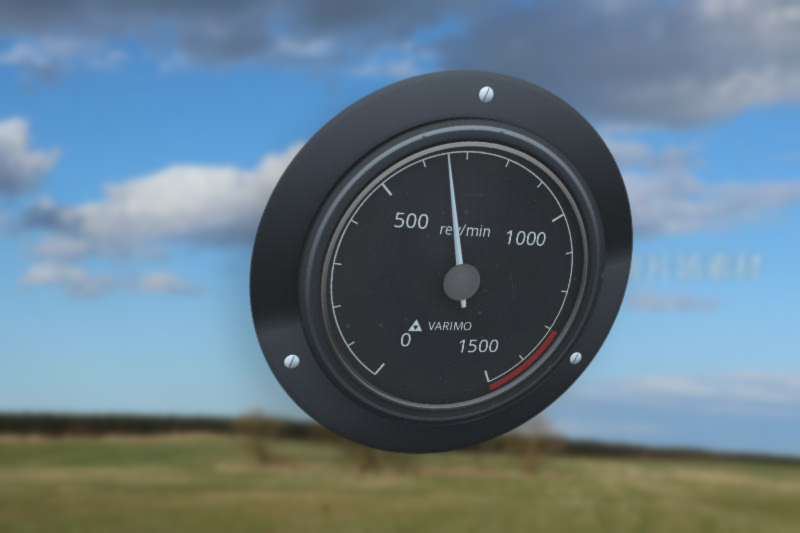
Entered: 650 rpm
